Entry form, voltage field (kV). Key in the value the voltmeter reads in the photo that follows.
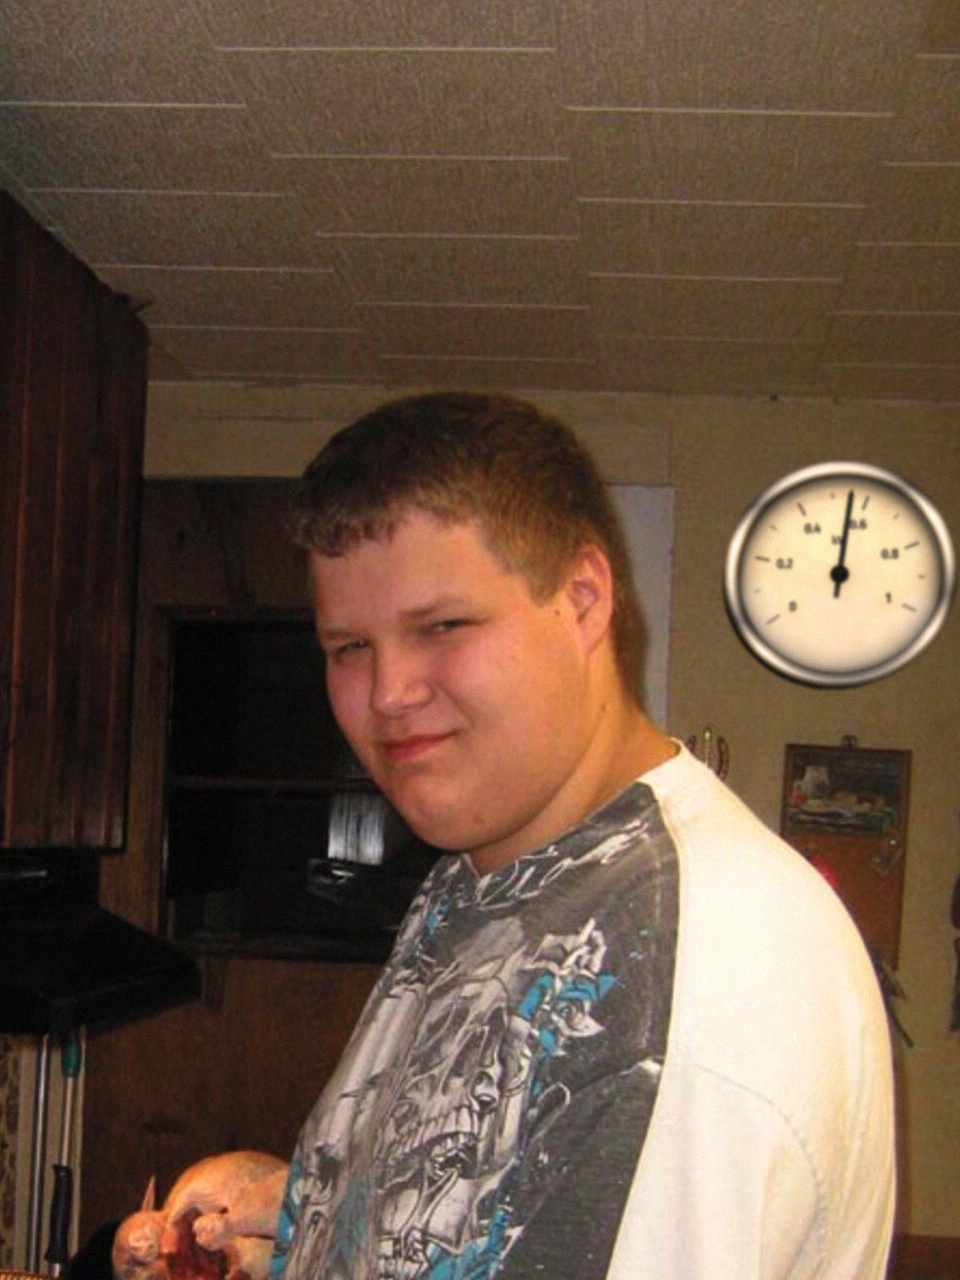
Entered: 0.55 kV
